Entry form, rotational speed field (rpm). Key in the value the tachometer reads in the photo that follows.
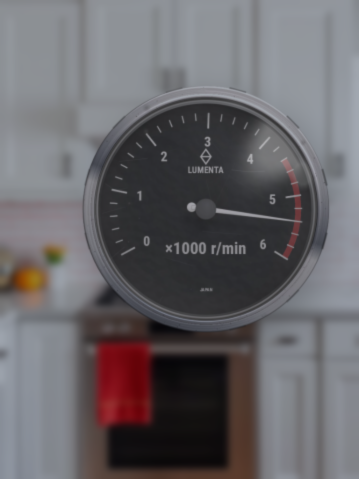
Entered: 5400 rpm
